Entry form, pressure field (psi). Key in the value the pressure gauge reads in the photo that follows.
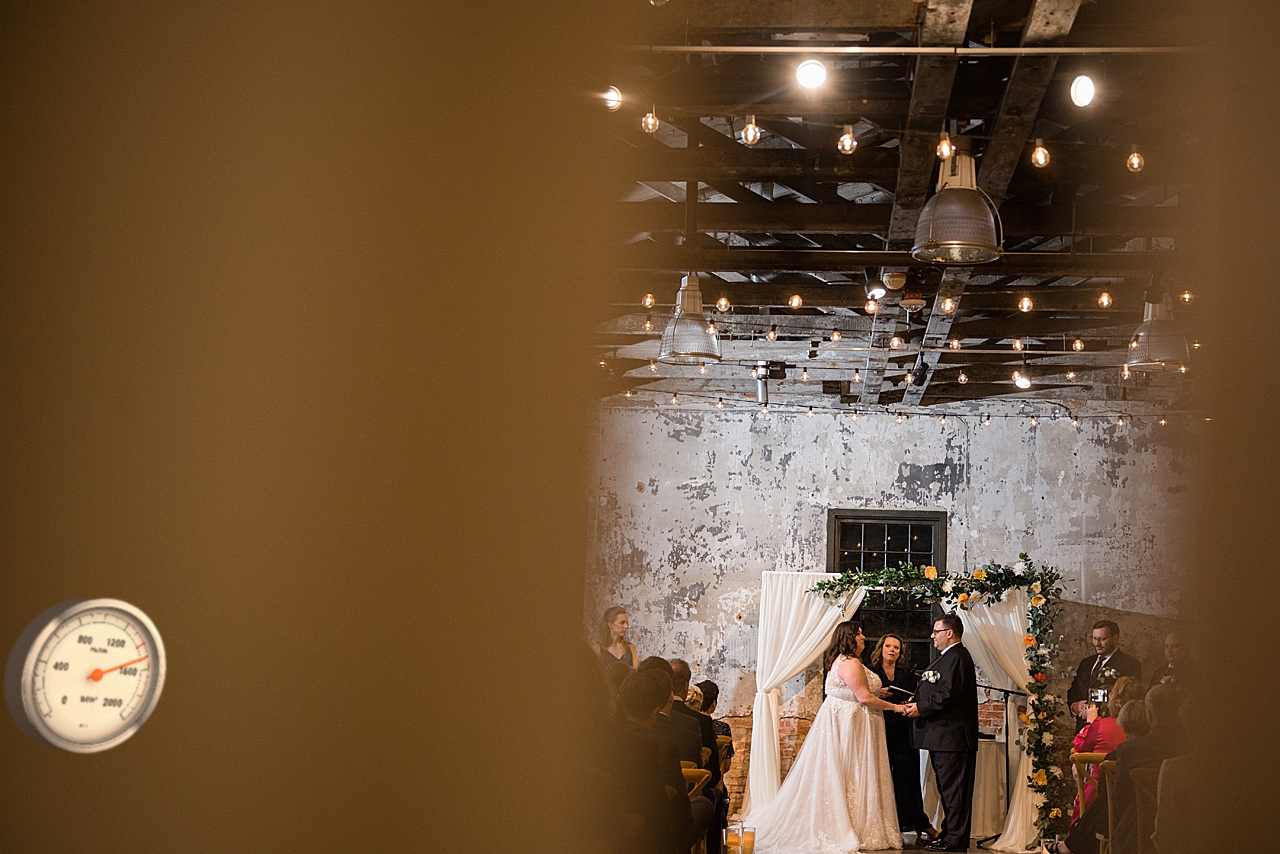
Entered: 1500 psi
